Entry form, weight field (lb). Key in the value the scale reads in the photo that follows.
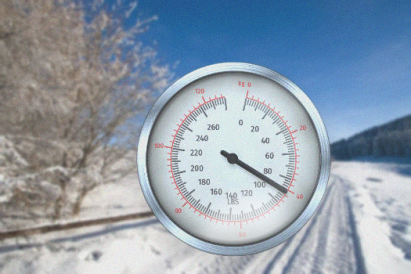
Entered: 90 lb
